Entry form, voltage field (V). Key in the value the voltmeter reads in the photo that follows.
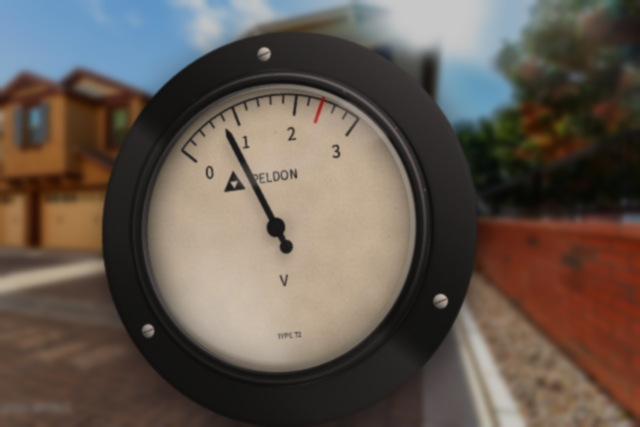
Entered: 0.8 V
